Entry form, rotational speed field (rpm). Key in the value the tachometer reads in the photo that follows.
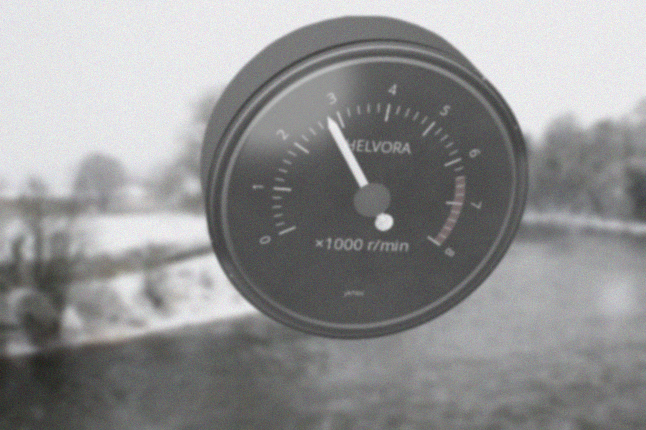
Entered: 2800 rpm
